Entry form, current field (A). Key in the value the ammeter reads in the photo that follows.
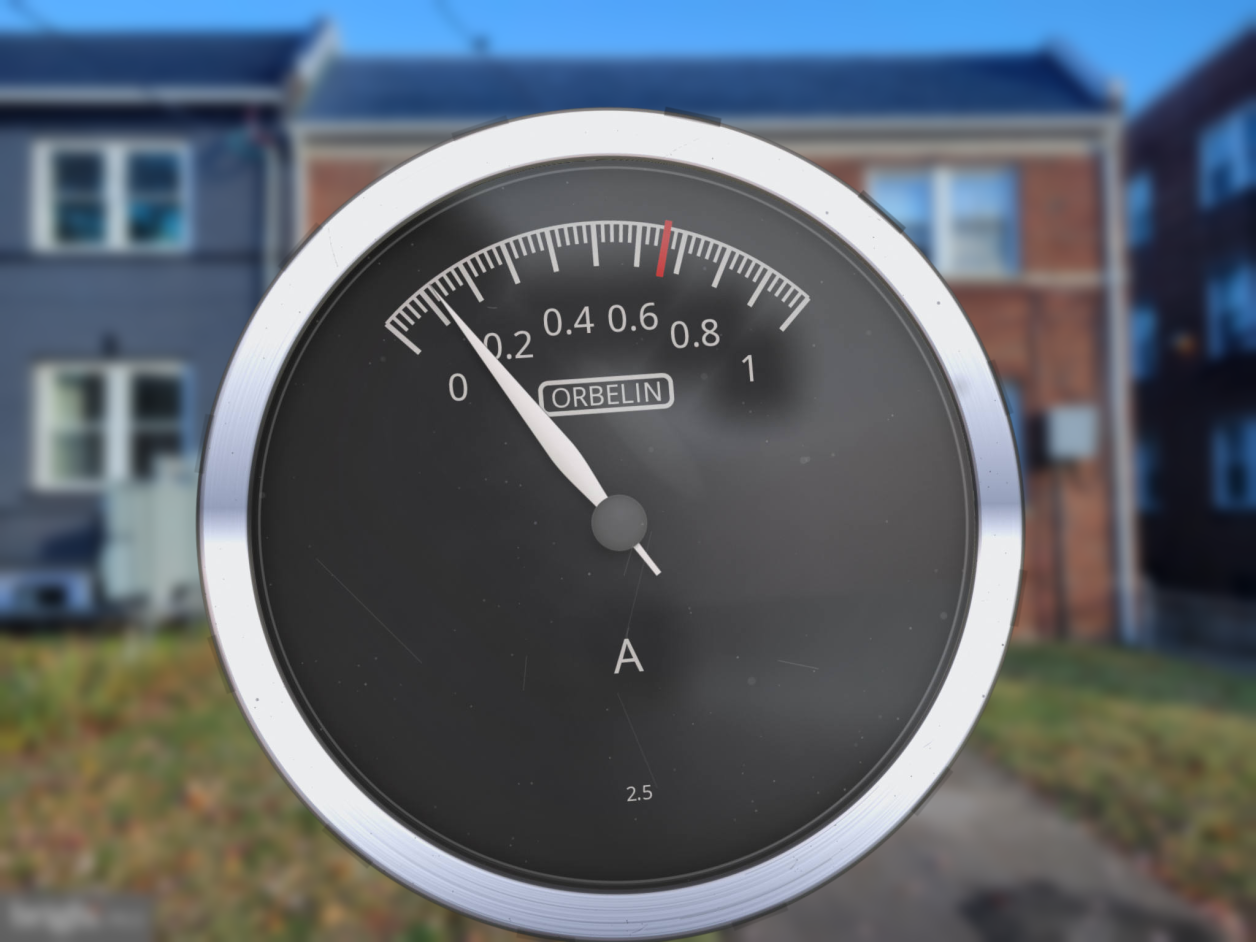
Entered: 0.12 A
